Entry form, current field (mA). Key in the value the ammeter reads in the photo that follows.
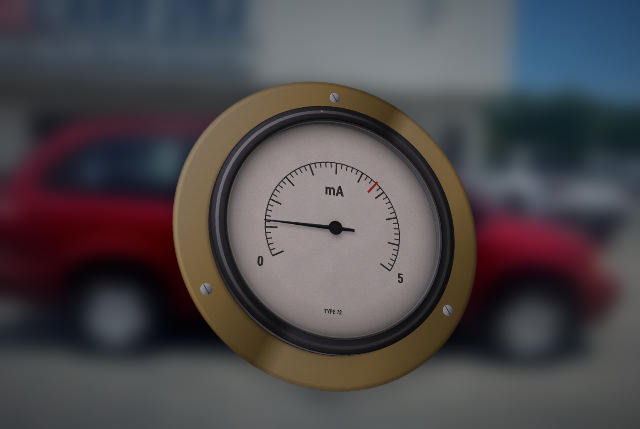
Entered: 0.6 mA
